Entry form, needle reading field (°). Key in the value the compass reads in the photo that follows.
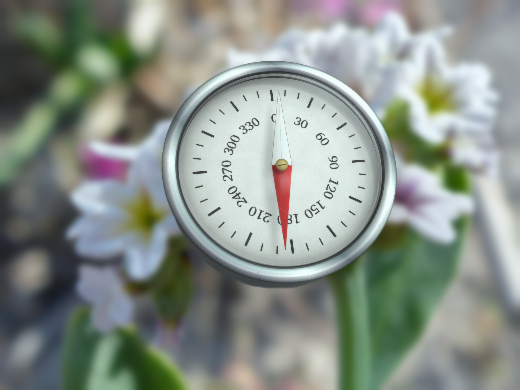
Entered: 185 °
